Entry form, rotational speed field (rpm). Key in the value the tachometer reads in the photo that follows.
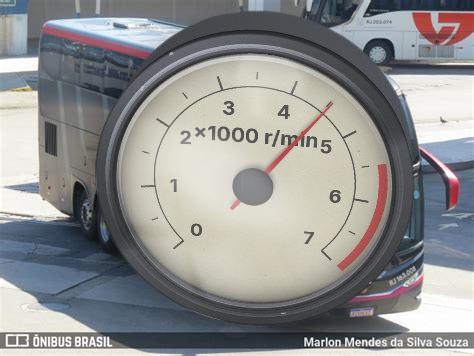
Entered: 4500 rpm
